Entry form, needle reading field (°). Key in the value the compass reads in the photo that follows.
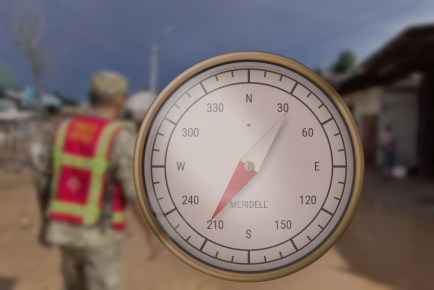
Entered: 215 °
